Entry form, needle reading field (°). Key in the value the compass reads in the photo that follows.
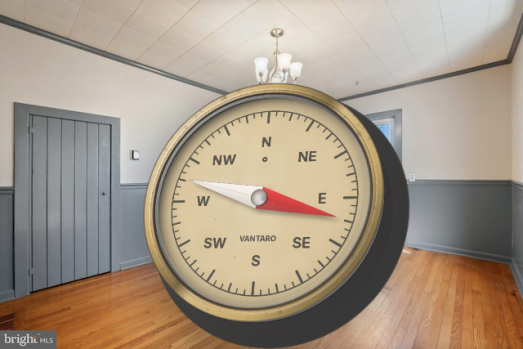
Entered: 105 °
